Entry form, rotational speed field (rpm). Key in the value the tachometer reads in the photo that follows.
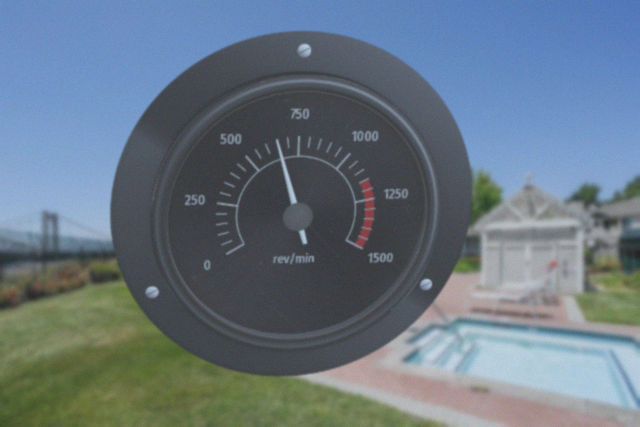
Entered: 650 rpm
